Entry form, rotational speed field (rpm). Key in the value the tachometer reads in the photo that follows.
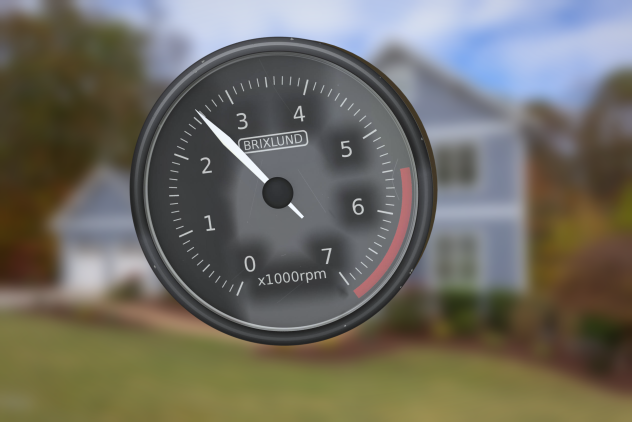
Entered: 2600 rpm
